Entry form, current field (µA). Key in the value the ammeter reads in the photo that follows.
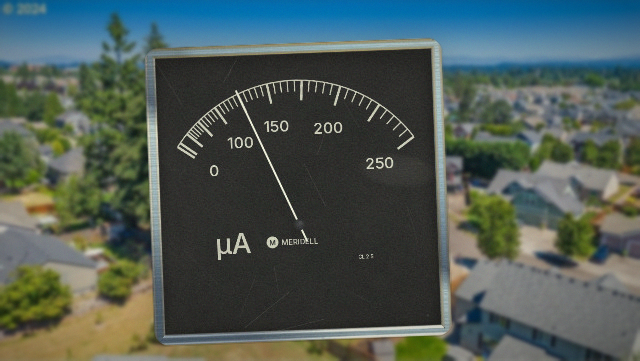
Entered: 125 µA
